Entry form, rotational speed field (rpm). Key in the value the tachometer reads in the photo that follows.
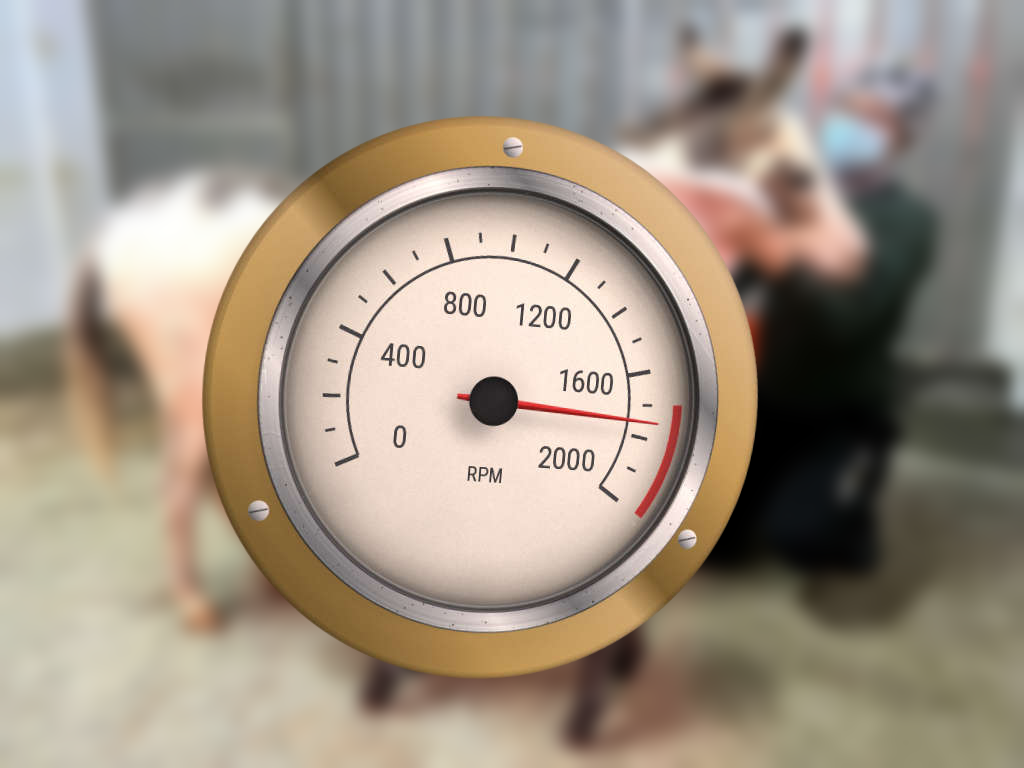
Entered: 1750 rpm
